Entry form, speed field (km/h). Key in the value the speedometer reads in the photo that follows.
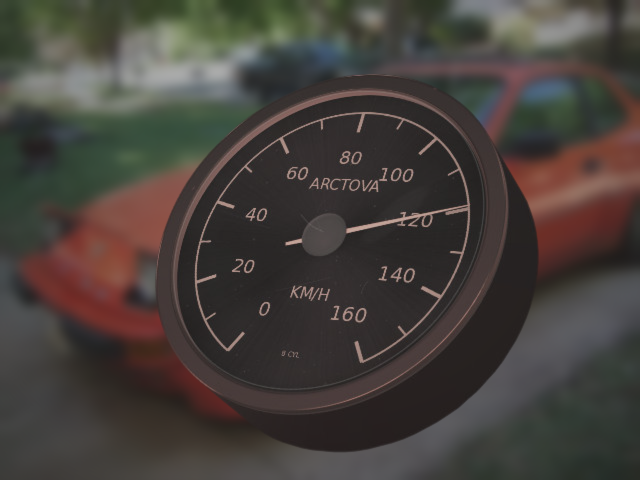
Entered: 120 km/h
